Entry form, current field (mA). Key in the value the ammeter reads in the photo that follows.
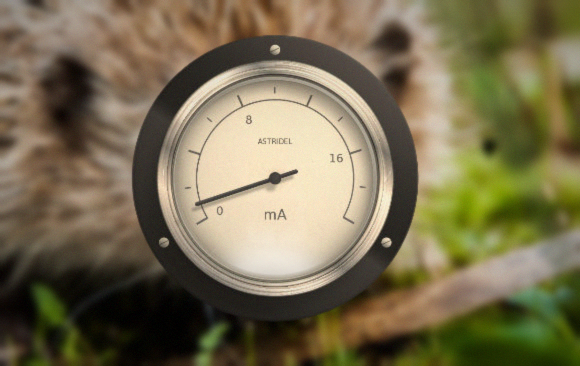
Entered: 1 mA
